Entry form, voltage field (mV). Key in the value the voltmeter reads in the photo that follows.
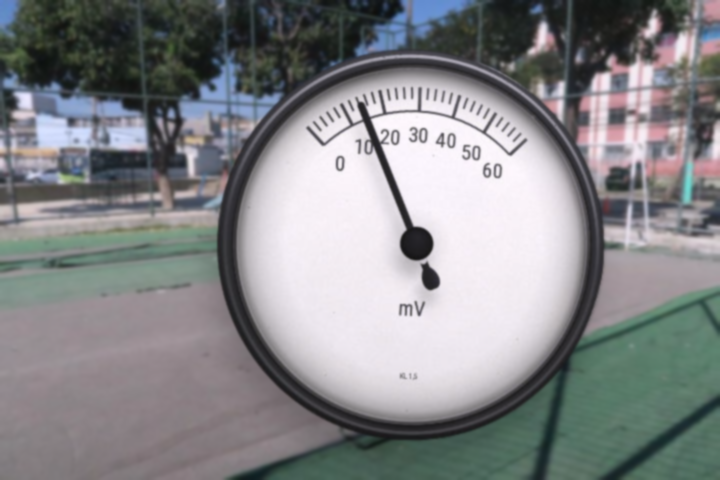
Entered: 14 mV
